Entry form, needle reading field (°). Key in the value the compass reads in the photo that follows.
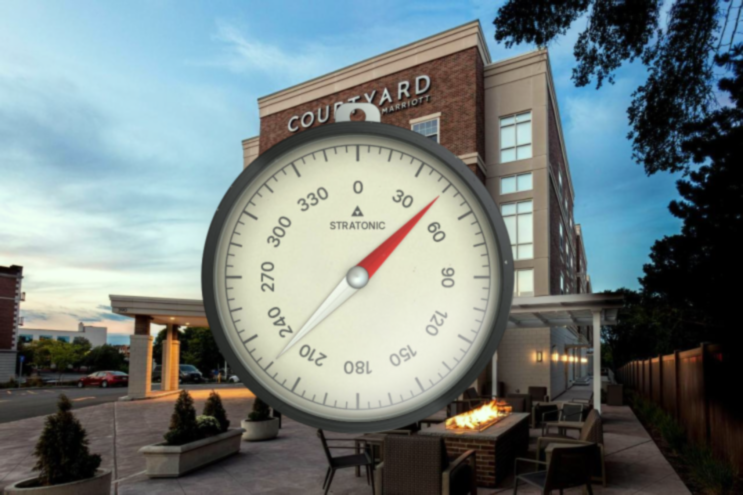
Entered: 45 °
